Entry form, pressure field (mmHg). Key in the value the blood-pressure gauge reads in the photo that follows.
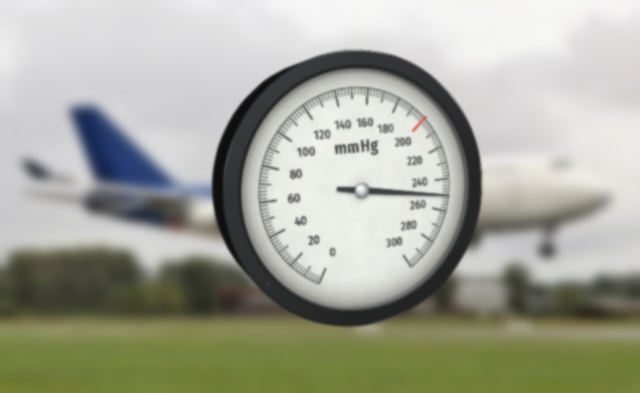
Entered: 250 mmHg
